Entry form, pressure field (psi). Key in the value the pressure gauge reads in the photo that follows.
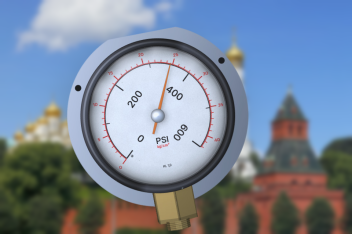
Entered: 350 psi
